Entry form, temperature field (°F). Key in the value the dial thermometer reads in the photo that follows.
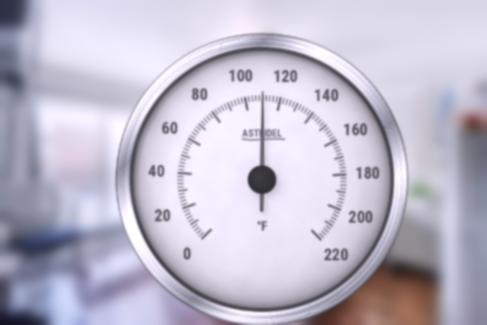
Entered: 110 °F
